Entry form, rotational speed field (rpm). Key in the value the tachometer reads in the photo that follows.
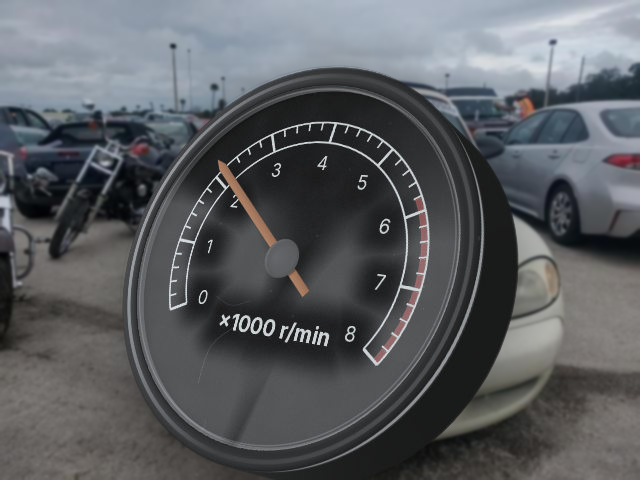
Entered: 2200 rpm
